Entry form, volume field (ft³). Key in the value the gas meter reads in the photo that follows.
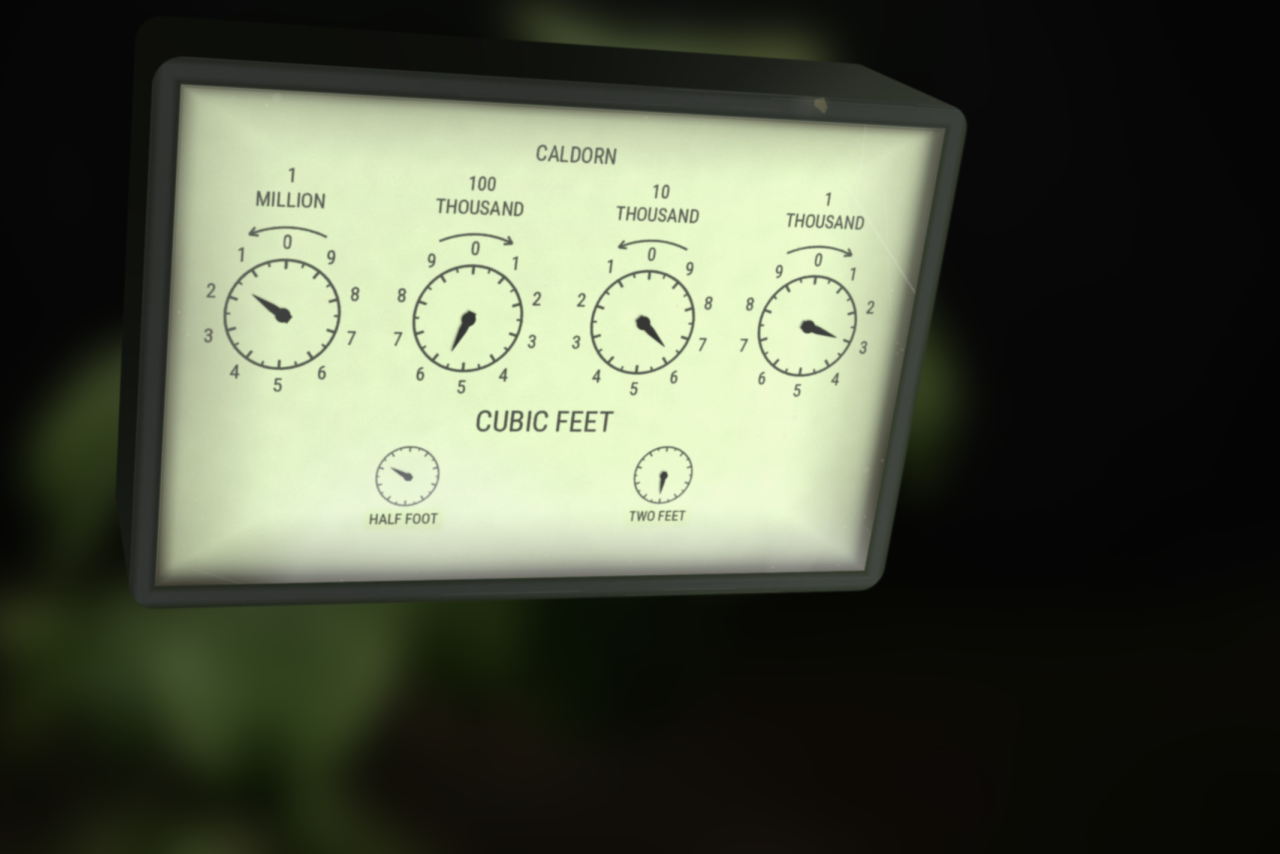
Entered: 156300 ft³
